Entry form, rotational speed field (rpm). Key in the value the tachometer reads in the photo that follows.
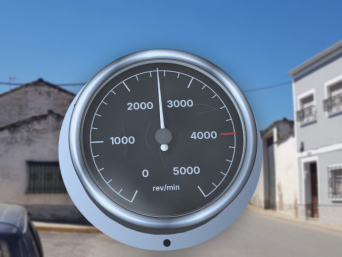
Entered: 2500 rpm
